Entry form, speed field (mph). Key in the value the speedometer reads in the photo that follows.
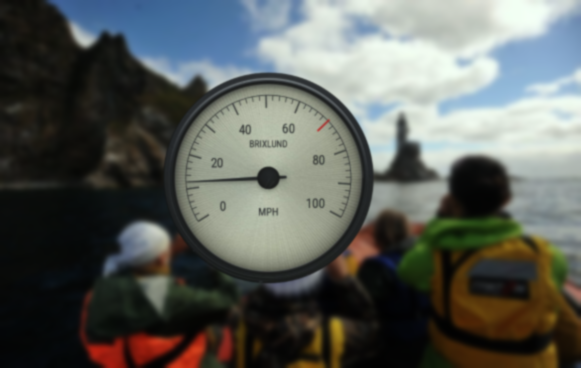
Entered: 12 mph
